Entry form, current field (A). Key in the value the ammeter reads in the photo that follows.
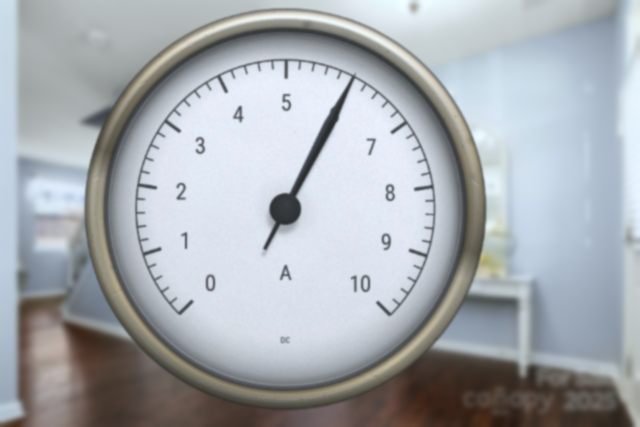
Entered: 6 A
